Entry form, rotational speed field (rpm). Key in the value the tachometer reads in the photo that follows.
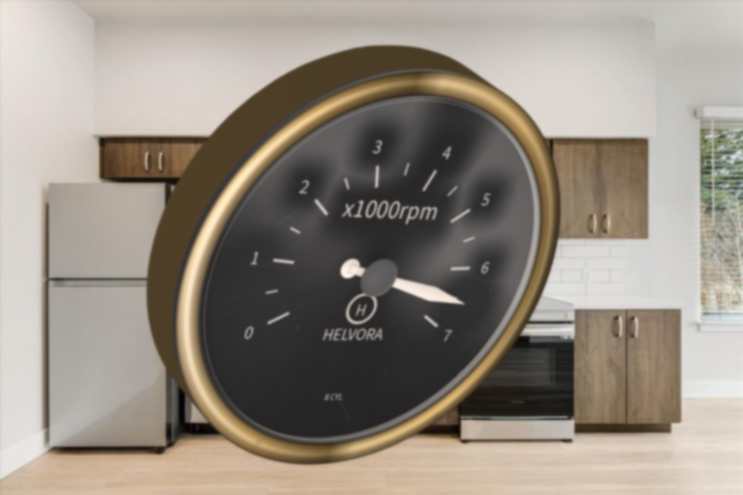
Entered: 6500 rpm
